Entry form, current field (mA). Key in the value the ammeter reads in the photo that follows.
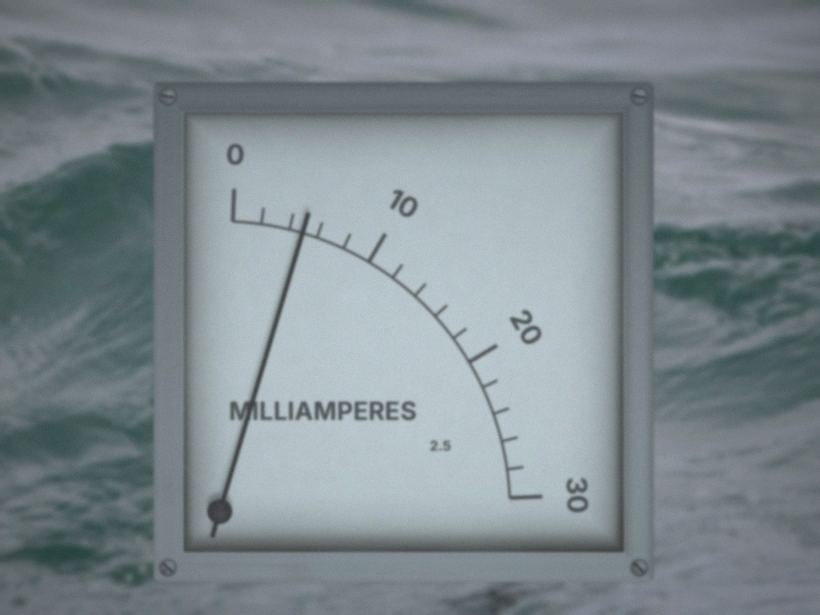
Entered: 5 mA
